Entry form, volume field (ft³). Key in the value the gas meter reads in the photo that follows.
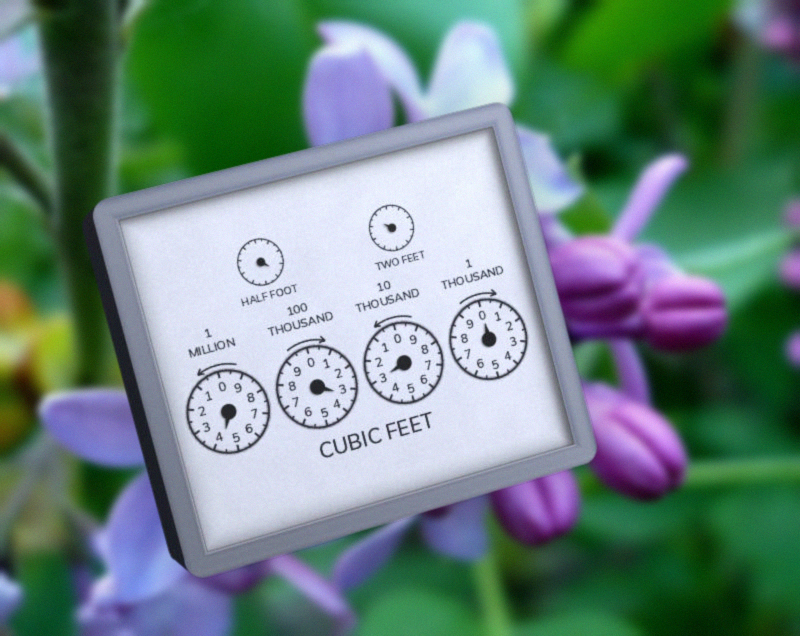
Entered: 433000 ft³
